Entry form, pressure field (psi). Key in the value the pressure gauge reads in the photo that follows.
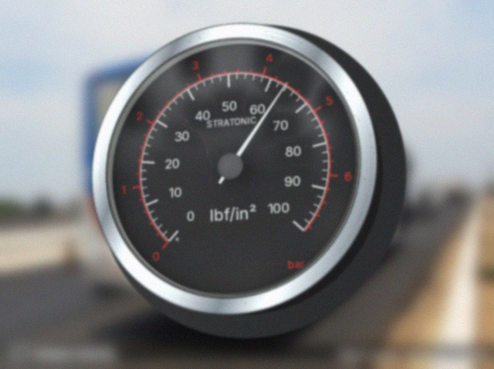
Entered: 64 psi
